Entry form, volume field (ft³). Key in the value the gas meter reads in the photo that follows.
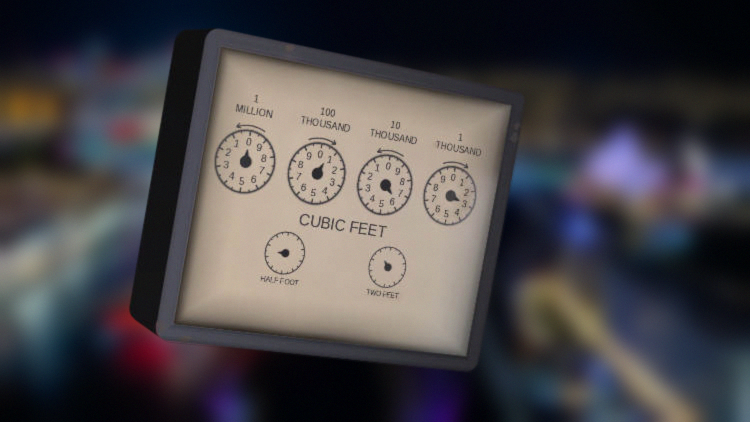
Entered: 6300 ft³
